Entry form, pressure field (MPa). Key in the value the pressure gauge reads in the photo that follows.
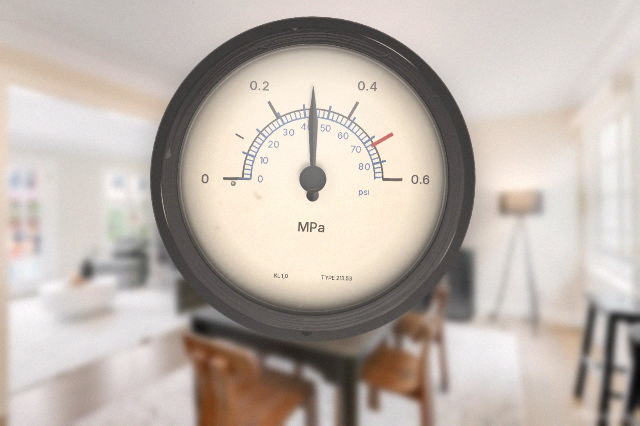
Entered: 0.3 MPa
